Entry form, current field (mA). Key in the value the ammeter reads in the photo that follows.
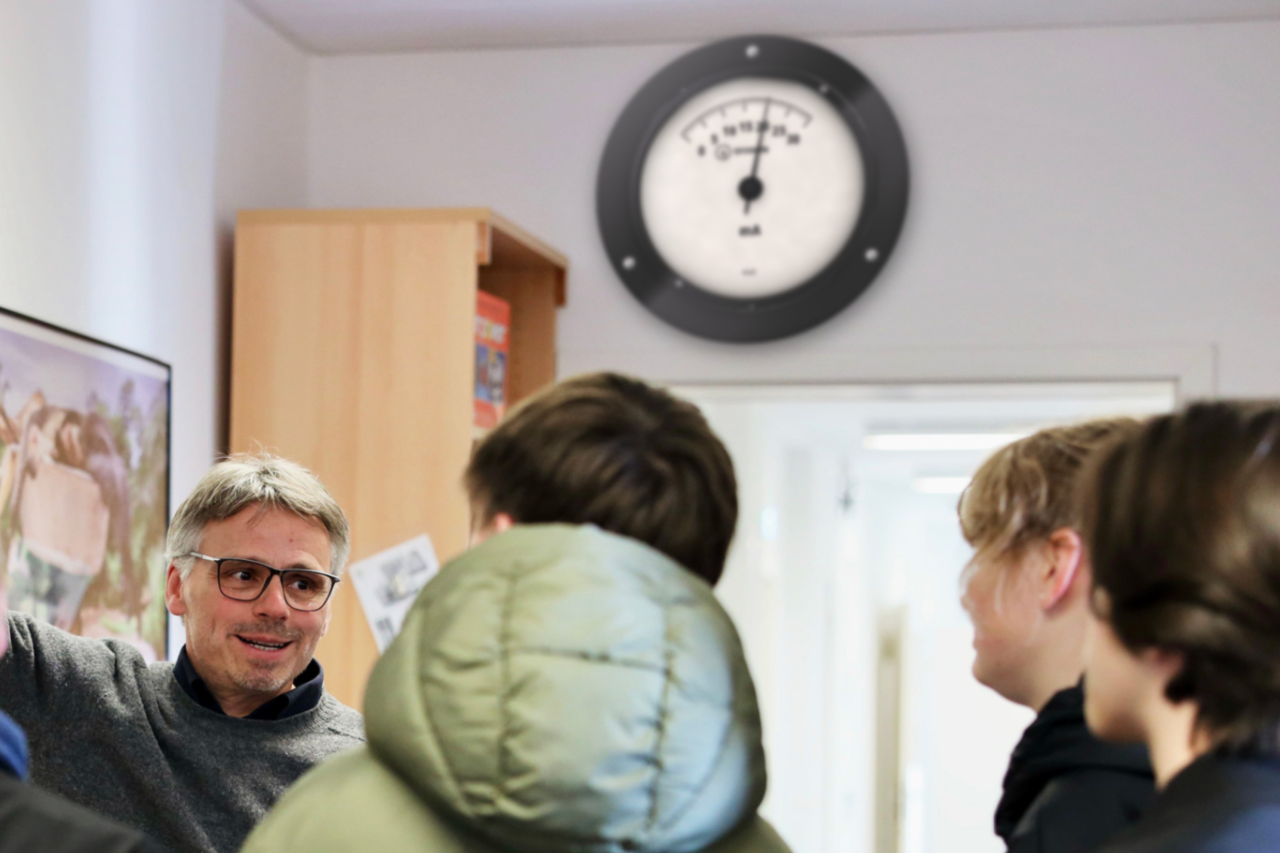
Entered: 20 mA
